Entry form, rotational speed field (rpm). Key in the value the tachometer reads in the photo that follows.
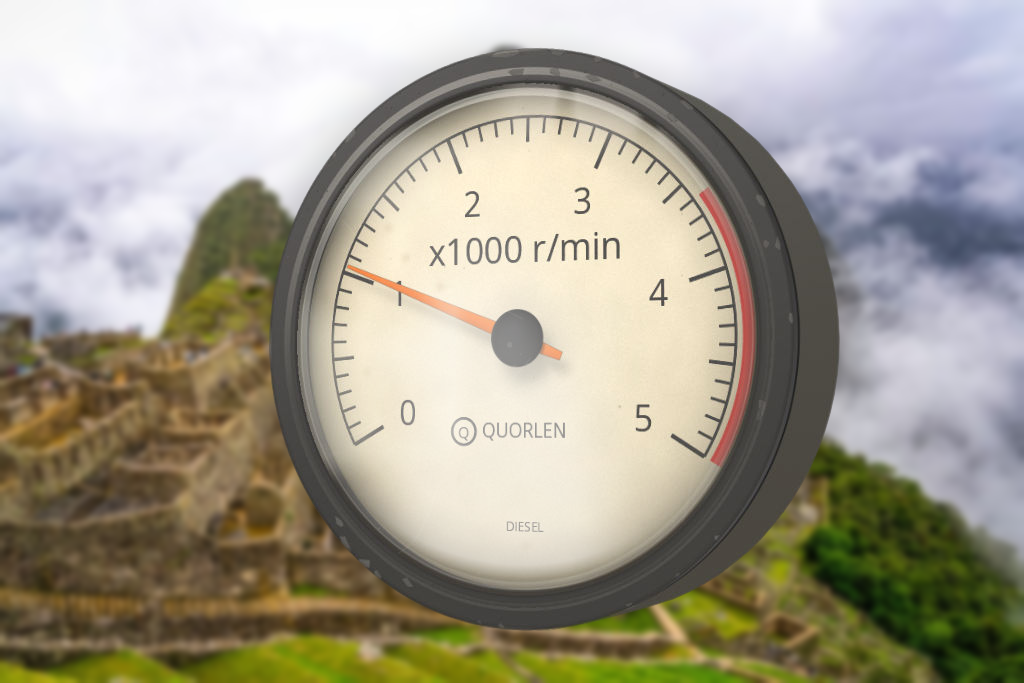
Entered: 1050 rpm
